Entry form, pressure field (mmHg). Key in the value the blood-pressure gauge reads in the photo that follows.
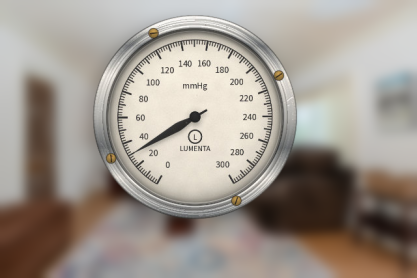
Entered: 30 mmHg
